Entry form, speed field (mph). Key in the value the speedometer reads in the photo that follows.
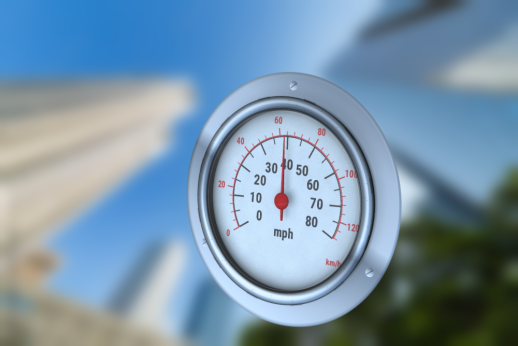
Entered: 40 mph
